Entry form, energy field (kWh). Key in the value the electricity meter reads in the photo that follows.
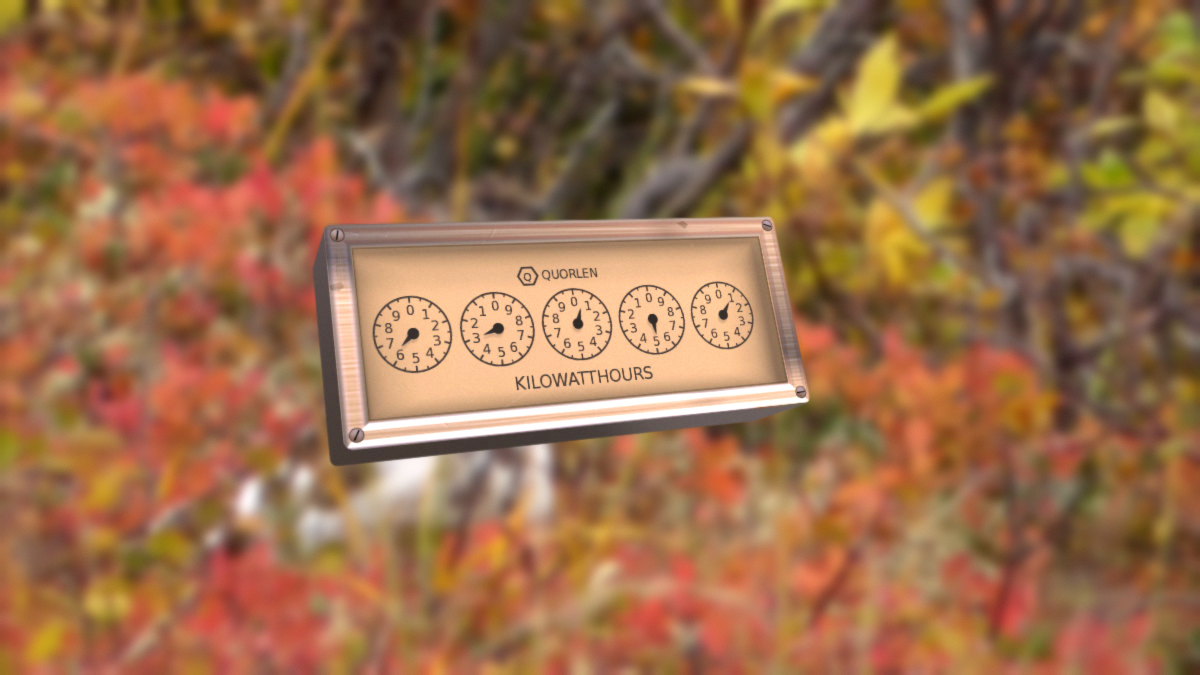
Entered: 63051 kWh
